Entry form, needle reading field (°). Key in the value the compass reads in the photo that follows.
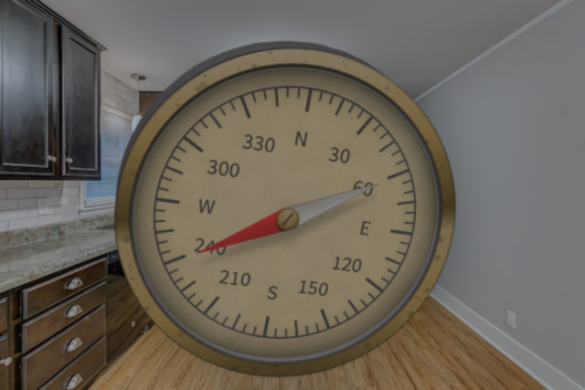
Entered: 240 °
